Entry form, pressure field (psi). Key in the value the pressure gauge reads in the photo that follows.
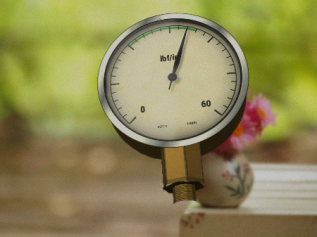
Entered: 34 psi
